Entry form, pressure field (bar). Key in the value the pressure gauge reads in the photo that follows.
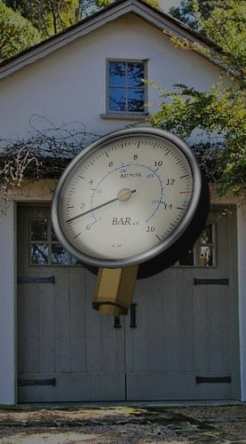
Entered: 1 bar
